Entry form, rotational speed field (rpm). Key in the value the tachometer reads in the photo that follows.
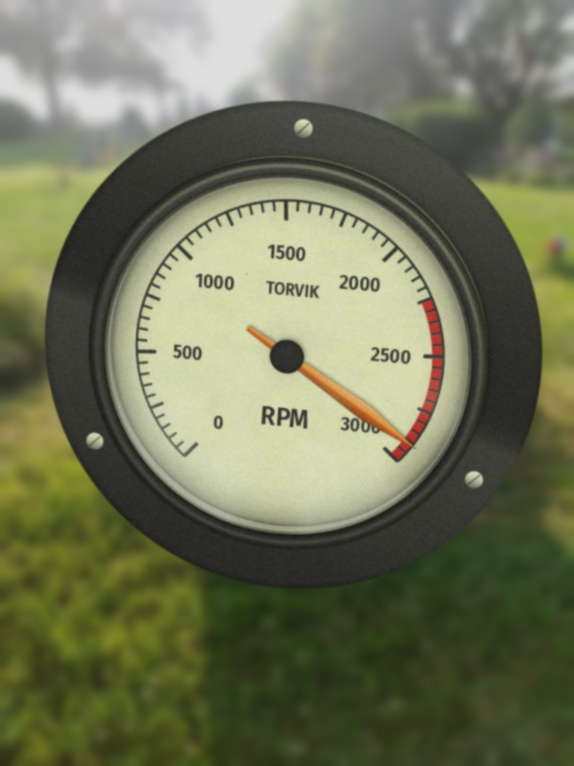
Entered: 2900 rpm
